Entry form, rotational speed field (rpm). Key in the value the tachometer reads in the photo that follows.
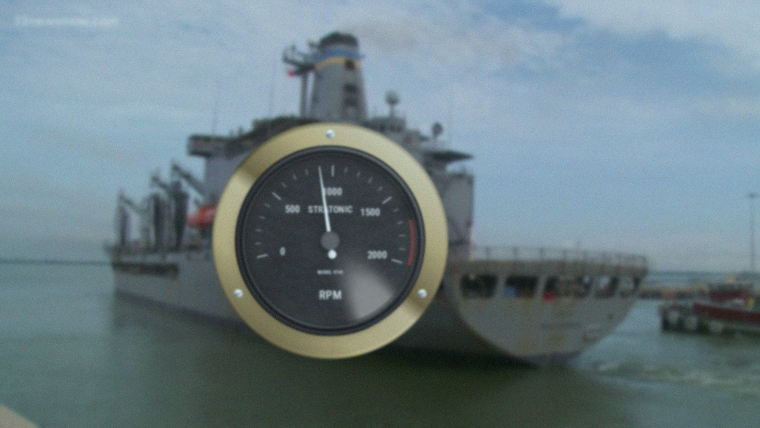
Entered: 900 rpm
